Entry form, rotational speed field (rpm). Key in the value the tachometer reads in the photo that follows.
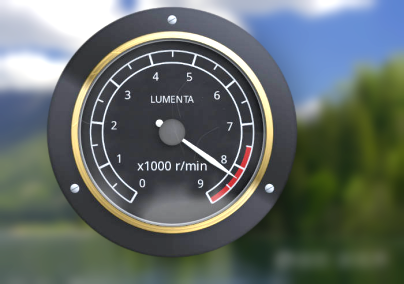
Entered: 8250 rpm
